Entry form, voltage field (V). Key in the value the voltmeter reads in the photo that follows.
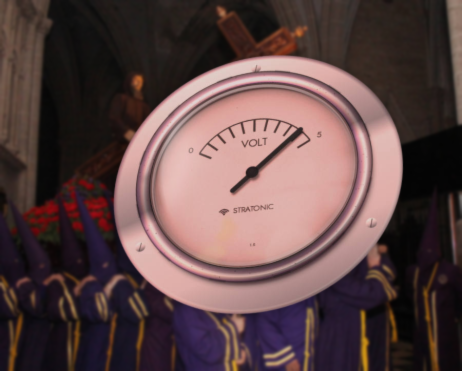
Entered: 4.5 V
